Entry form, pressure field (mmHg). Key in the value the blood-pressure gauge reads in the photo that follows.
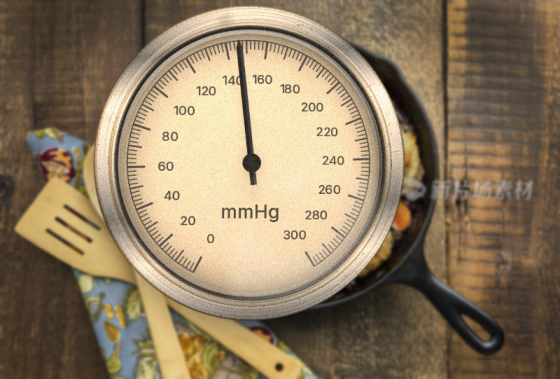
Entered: 146 mmHg
